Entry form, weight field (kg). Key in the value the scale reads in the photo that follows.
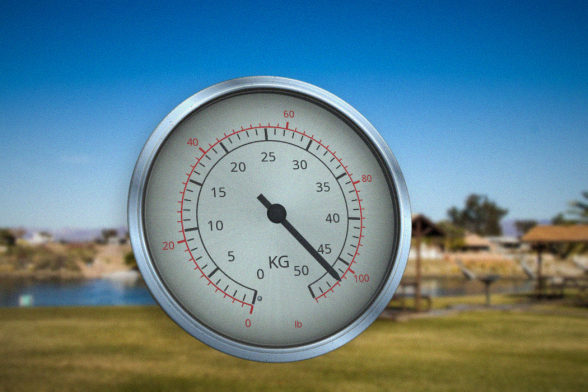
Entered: 47 kg
